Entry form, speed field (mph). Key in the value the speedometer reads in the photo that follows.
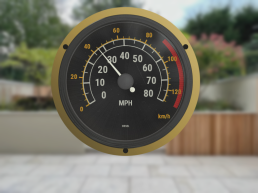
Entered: 27.5 mph
